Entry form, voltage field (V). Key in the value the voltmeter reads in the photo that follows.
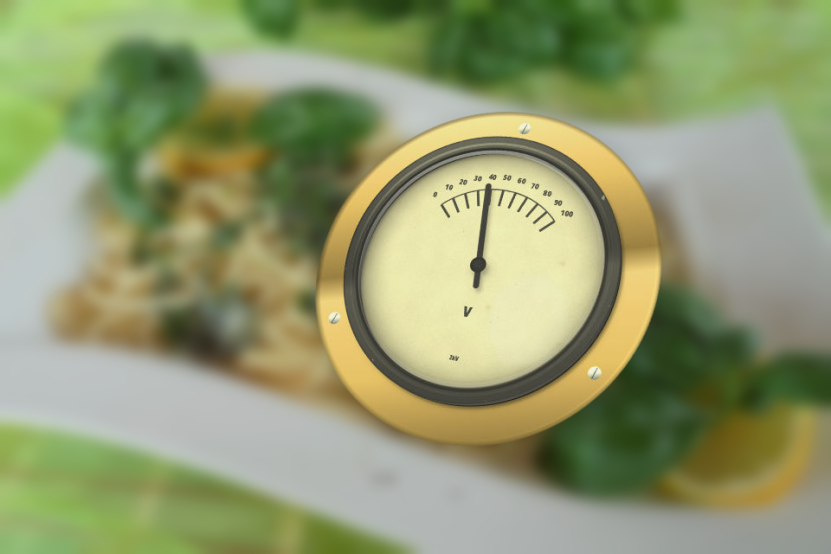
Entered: 40 V
